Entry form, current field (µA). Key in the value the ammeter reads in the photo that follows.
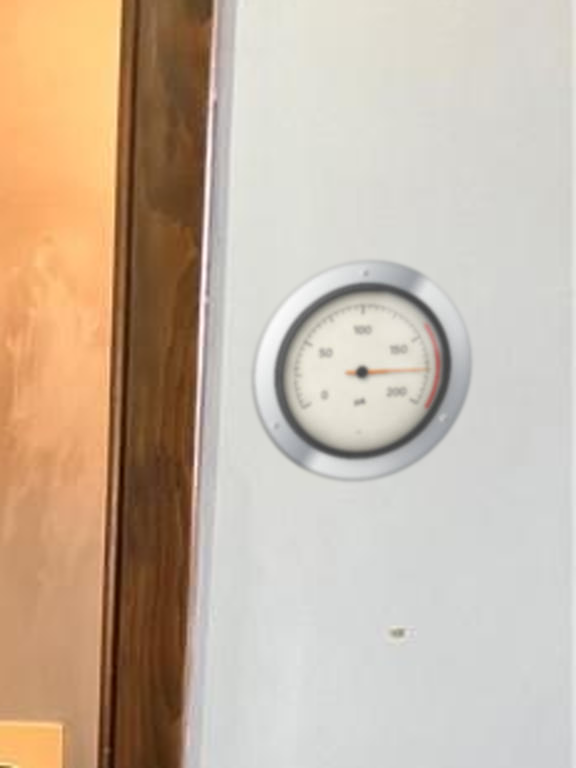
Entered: 175 µA
